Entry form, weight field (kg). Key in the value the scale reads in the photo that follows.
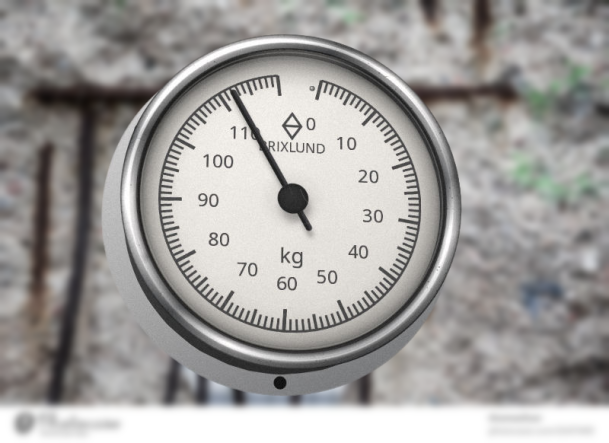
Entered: 112 kg
